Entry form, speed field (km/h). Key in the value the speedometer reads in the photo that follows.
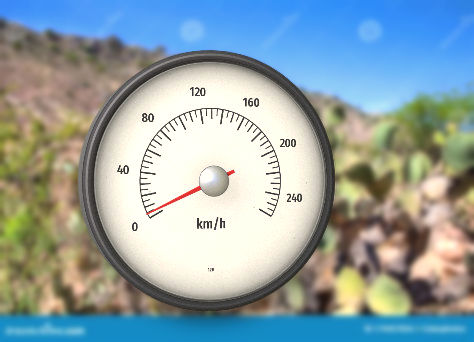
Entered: 5 km/h
